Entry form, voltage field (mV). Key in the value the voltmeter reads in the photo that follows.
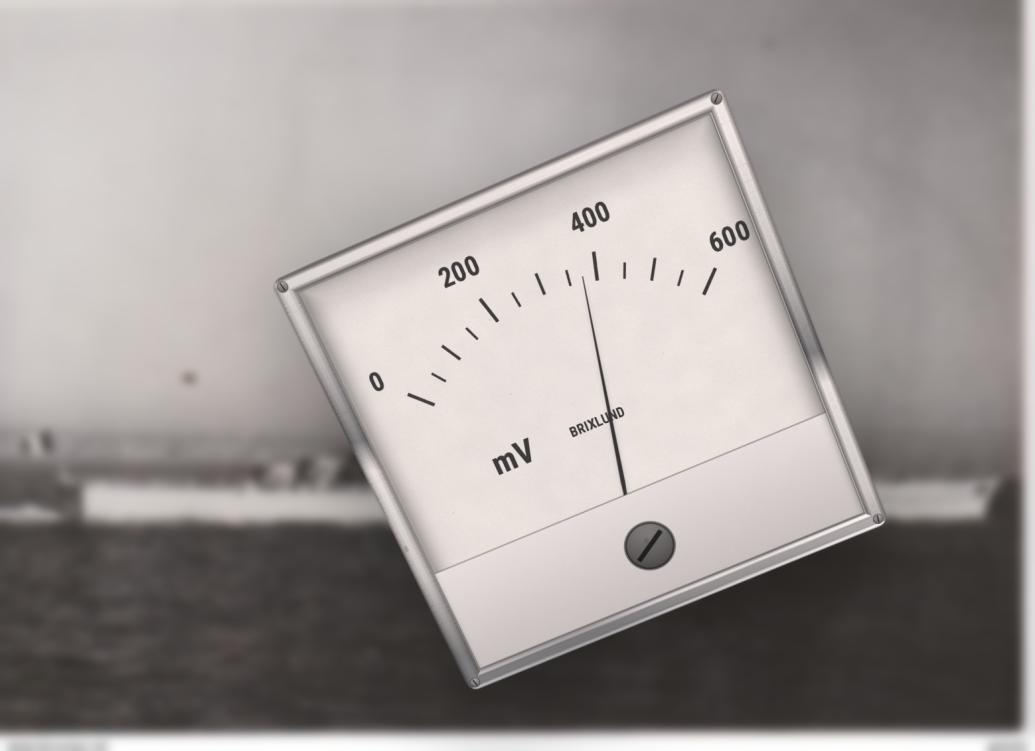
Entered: 375 mV
